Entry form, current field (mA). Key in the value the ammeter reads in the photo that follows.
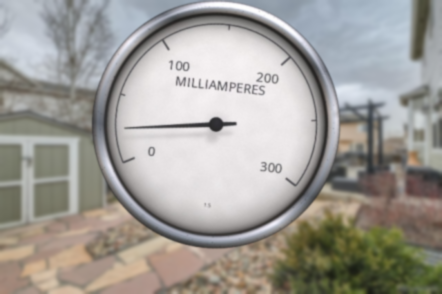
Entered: 25 mA
